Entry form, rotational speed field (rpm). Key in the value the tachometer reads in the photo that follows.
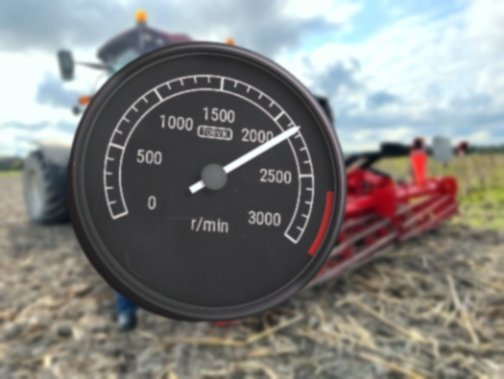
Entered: 2150 rpm
